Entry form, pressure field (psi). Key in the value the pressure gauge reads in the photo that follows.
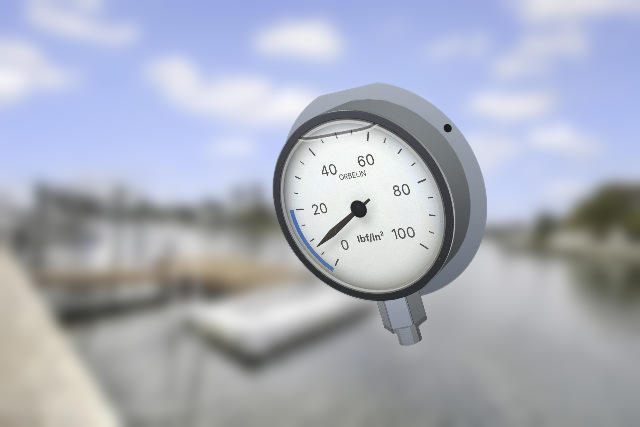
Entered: 7.5 psi
